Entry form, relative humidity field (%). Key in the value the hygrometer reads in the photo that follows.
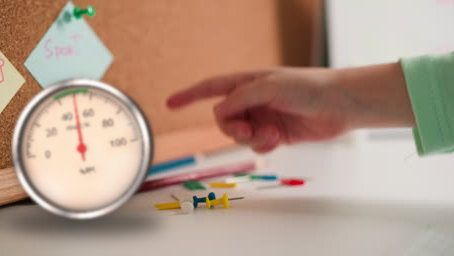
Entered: 50 %
